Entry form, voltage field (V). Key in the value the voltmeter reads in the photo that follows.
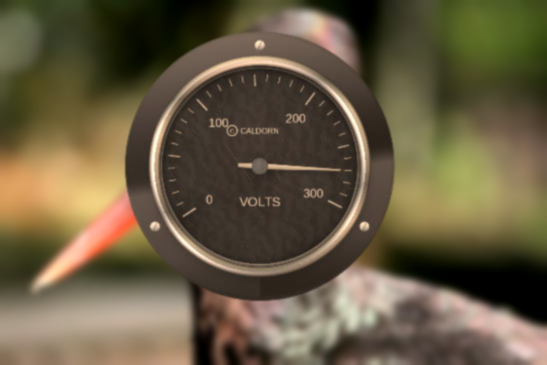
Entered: 270 V
